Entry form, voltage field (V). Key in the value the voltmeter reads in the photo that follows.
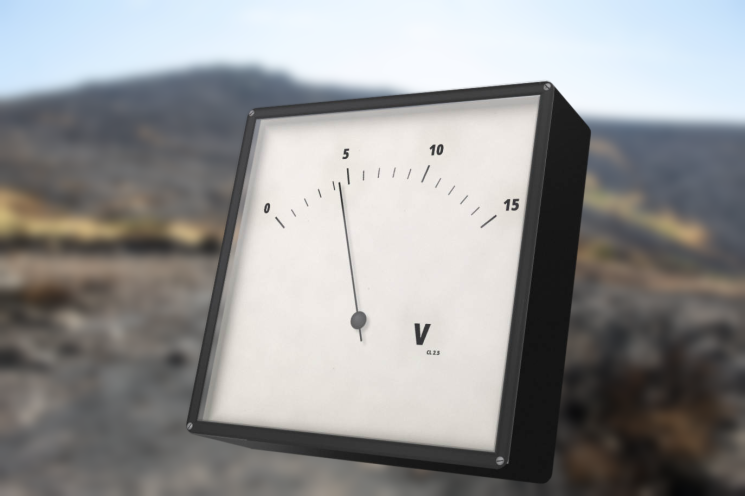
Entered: 4.5 V
